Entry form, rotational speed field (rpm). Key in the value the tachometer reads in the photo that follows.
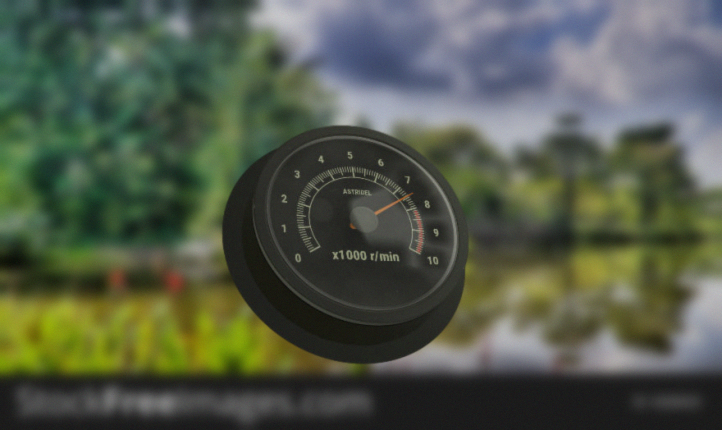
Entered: 7500 rpm
